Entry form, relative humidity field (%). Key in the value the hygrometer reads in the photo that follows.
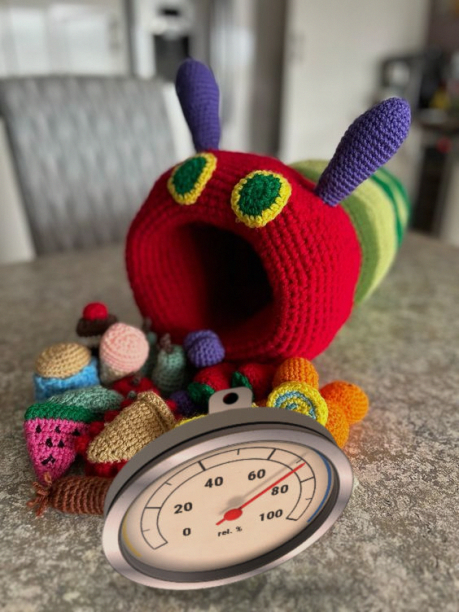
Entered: 70 %
